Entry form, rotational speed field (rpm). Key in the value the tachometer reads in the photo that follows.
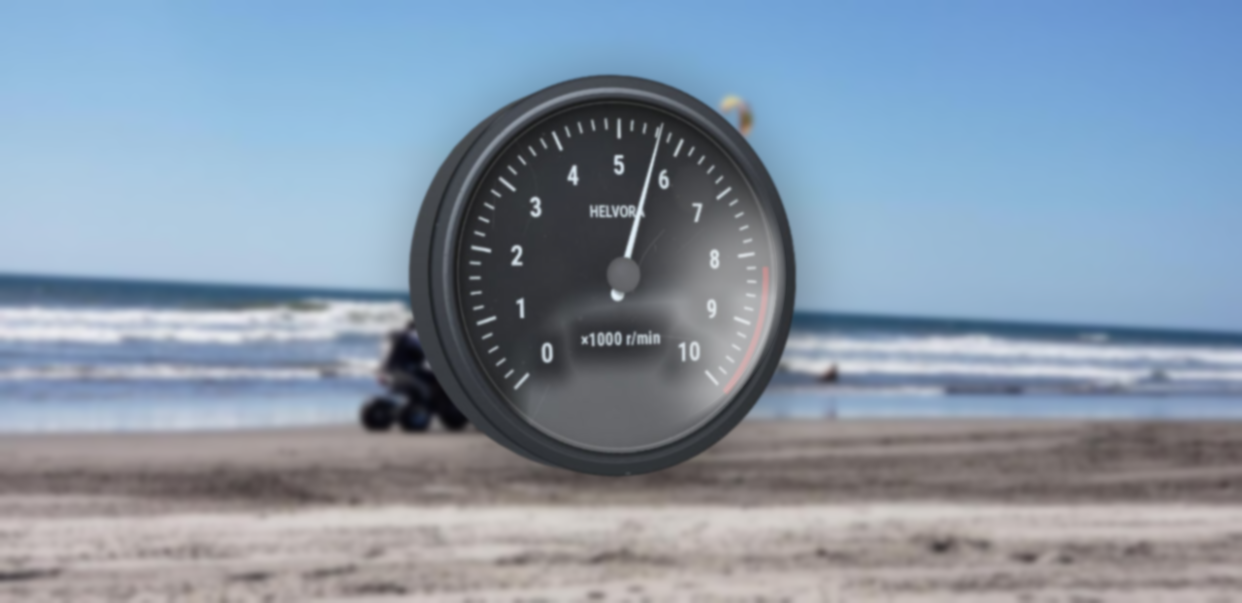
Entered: 5600 rpm
